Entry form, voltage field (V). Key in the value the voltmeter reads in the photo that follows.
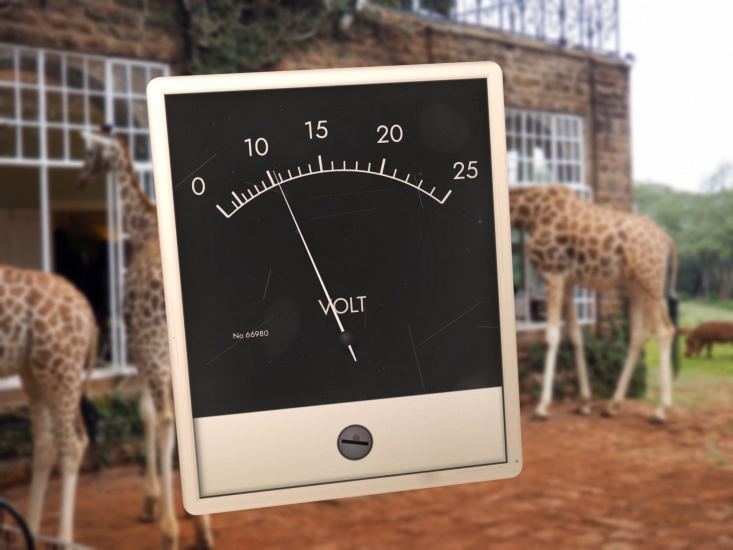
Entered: 10.5 V
